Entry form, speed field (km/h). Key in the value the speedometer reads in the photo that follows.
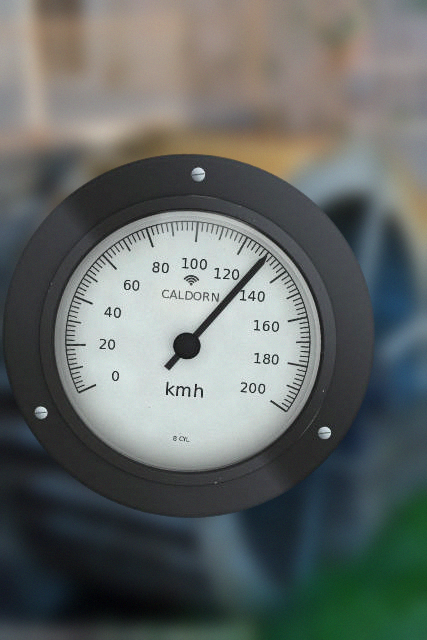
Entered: 130 km/h
